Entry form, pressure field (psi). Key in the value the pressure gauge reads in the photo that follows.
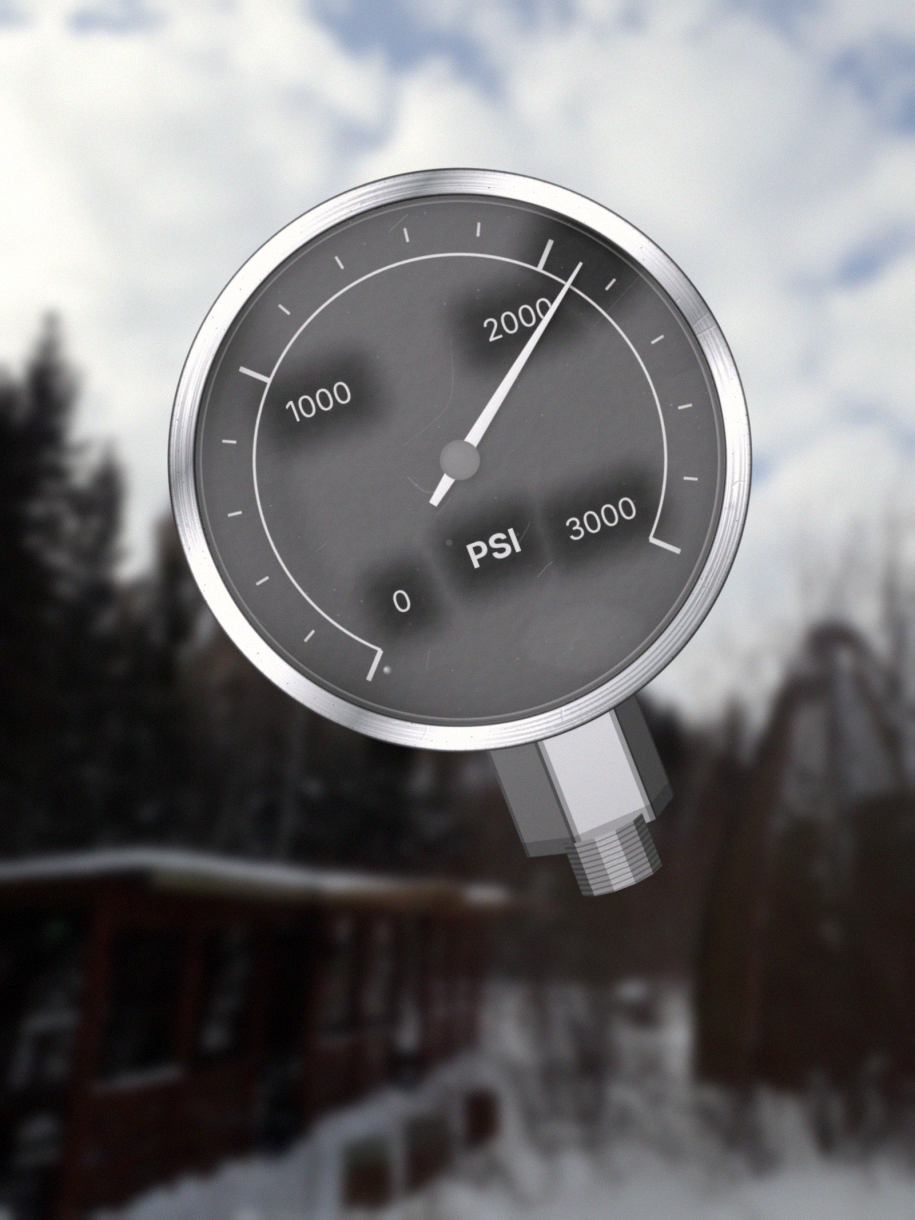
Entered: 2100 psi
